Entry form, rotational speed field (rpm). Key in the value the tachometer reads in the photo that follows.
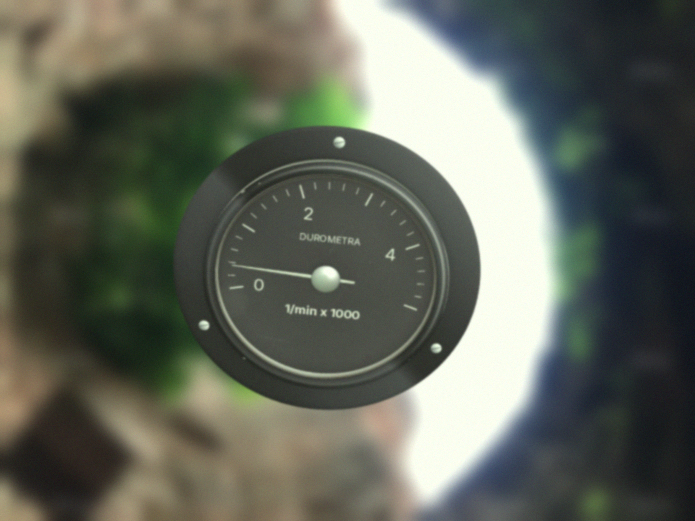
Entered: 400 rpm
